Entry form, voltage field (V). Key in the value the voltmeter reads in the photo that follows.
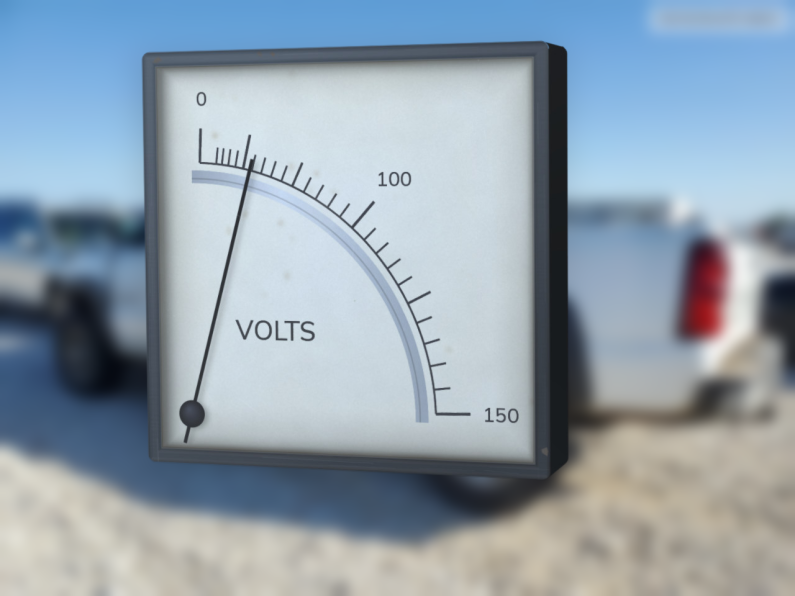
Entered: 55 V
